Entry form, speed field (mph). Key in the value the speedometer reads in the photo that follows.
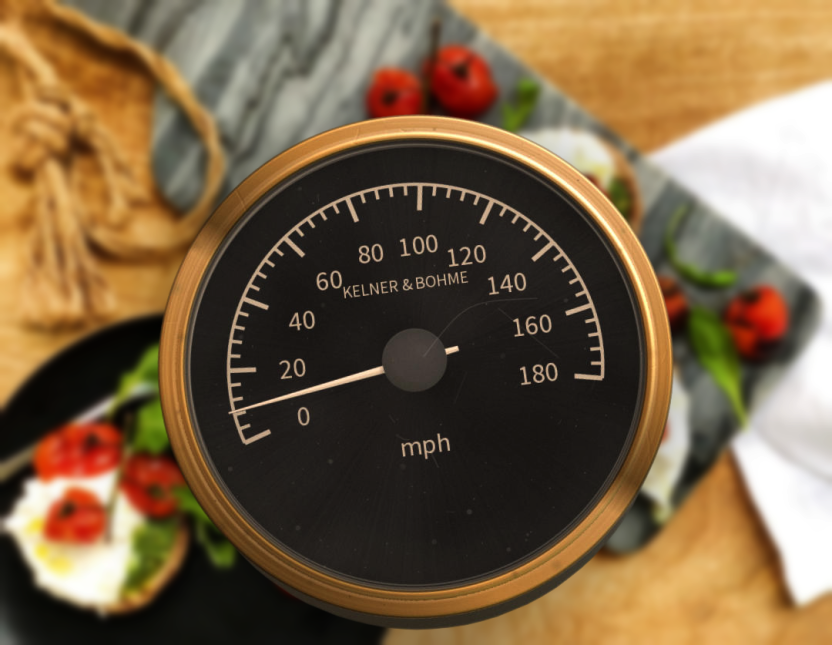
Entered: 8 mph
